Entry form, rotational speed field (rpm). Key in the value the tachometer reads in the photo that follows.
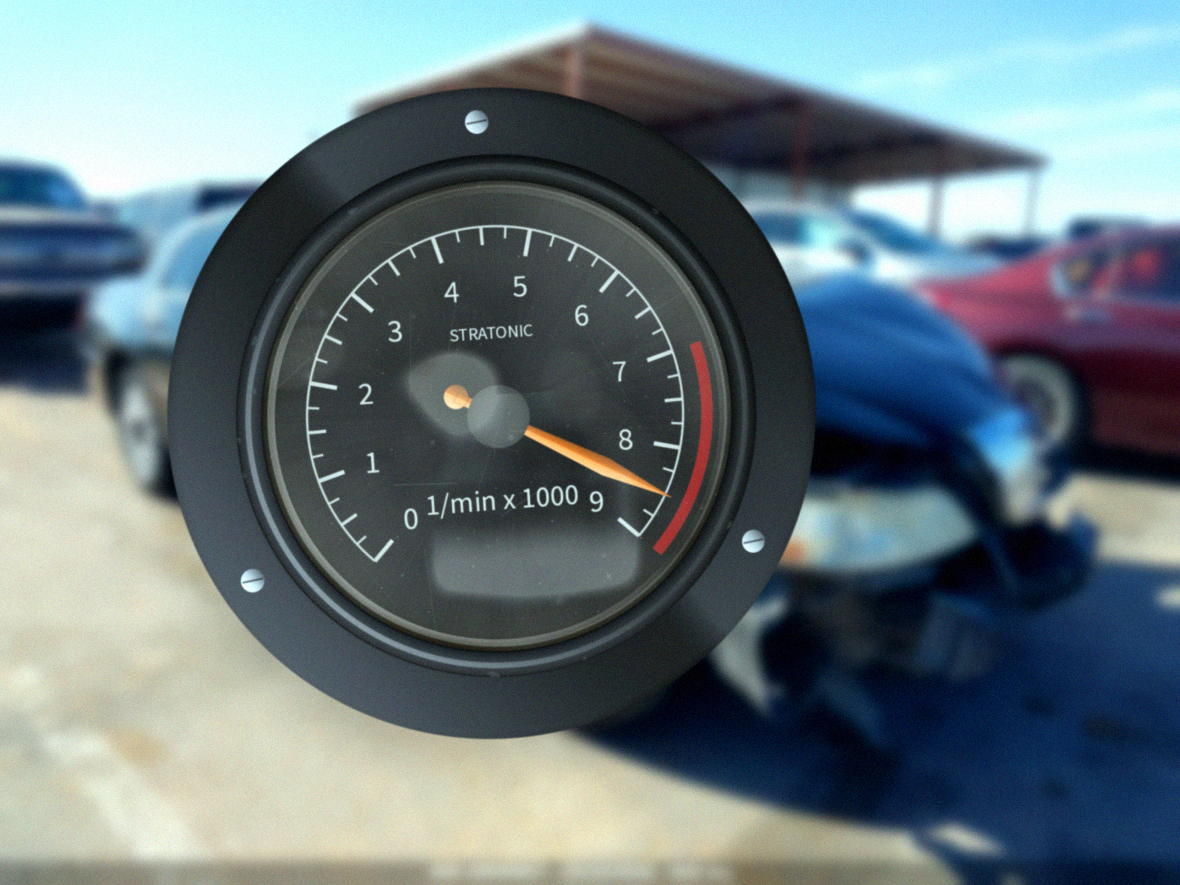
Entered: 8500 rpm
